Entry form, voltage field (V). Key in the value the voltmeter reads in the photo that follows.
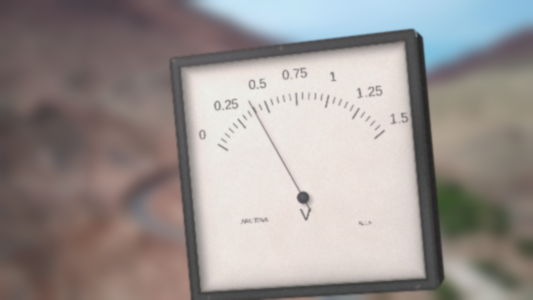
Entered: 0.4 V
